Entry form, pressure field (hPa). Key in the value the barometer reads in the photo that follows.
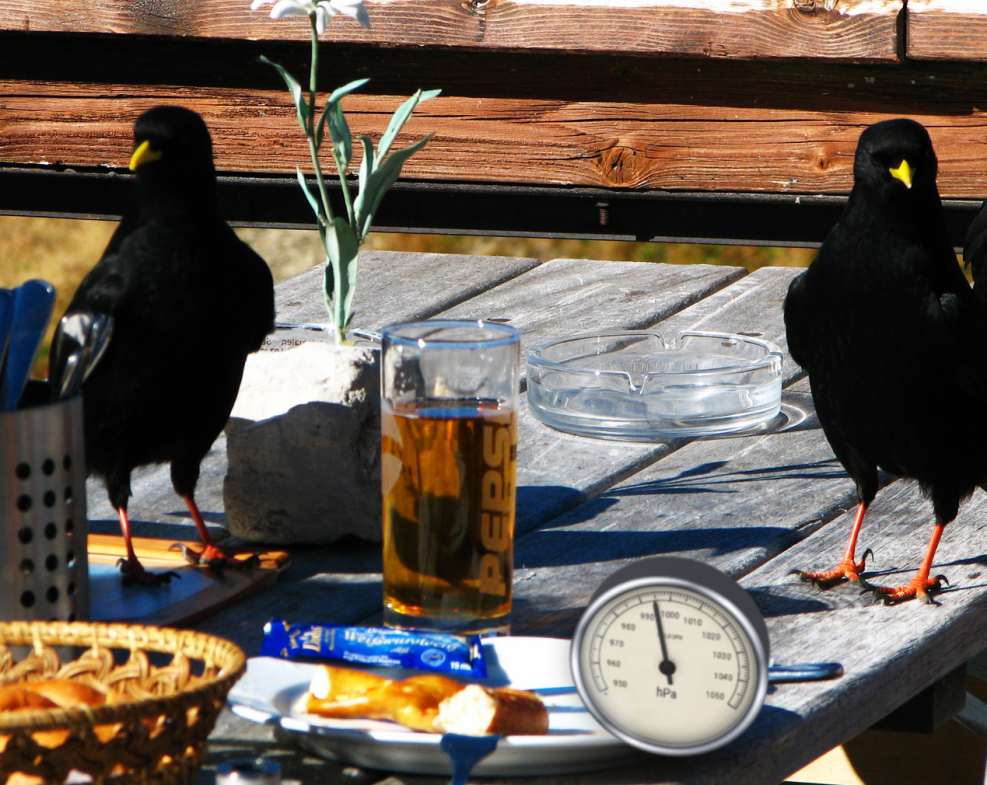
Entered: 995 hPa
